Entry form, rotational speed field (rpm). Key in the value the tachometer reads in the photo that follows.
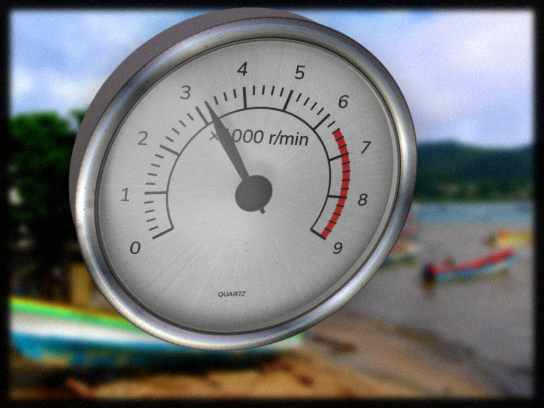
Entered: 3200 rpm
